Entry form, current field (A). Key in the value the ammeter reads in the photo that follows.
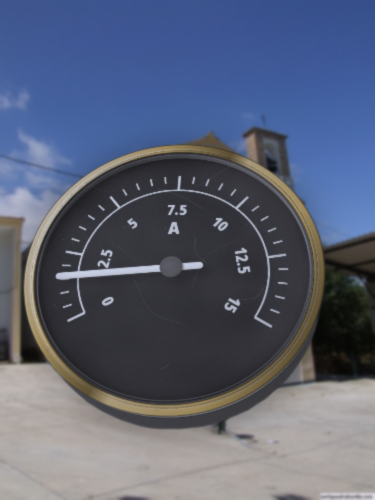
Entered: 1.5 A
